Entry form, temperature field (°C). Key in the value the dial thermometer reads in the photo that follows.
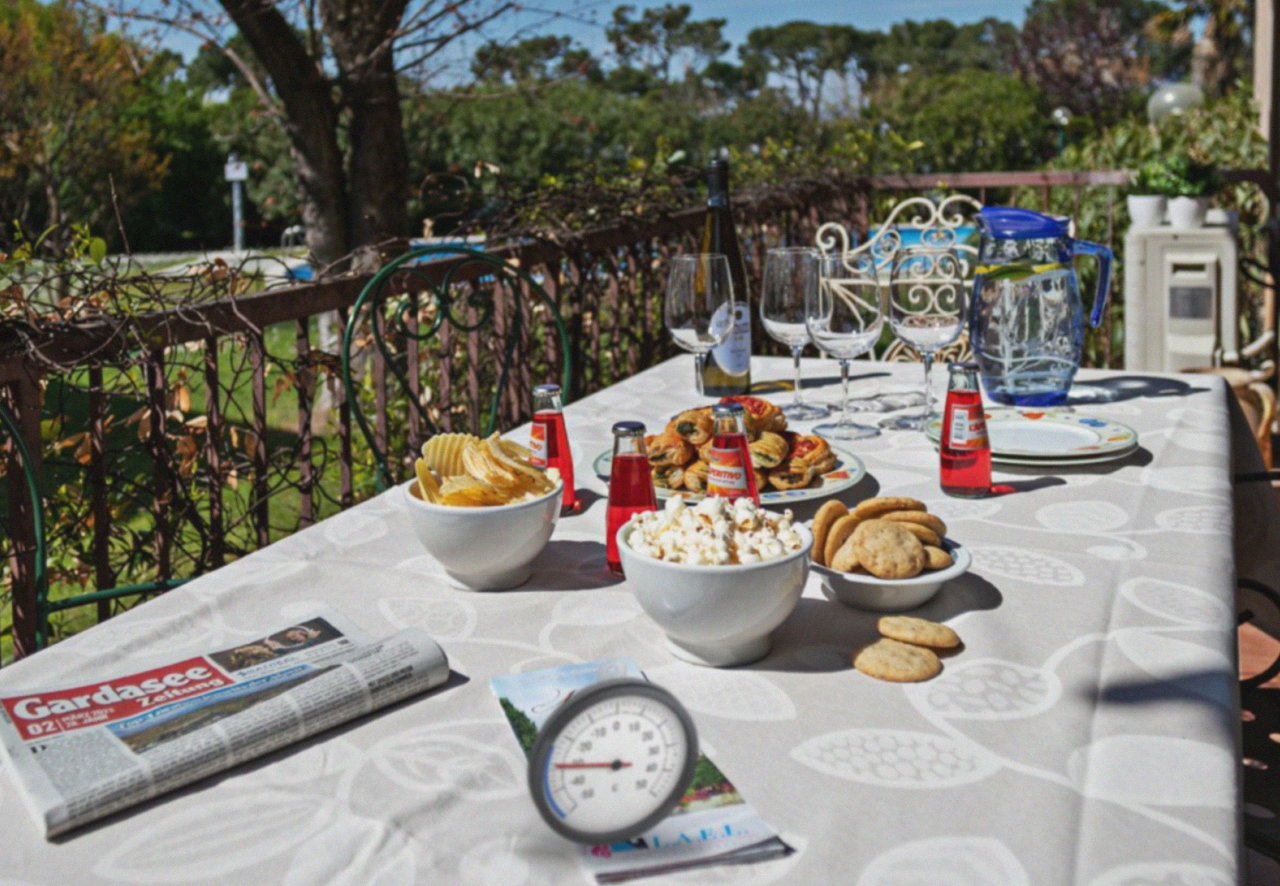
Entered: -30 °C
